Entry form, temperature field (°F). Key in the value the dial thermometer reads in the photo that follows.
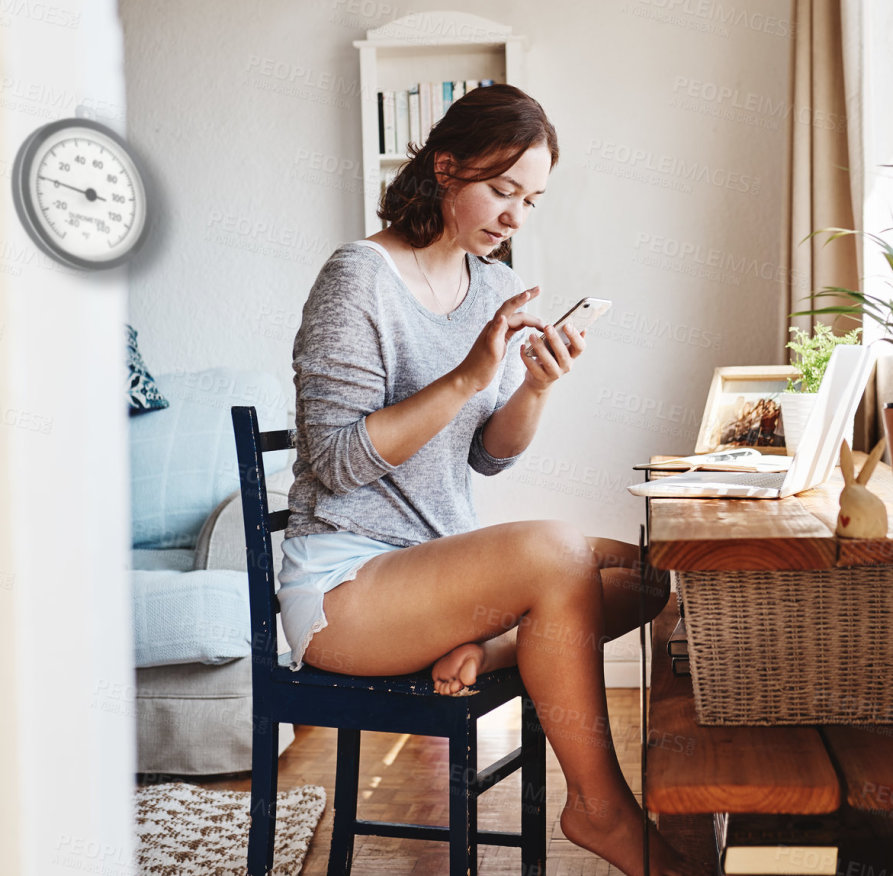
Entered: 0 °F
